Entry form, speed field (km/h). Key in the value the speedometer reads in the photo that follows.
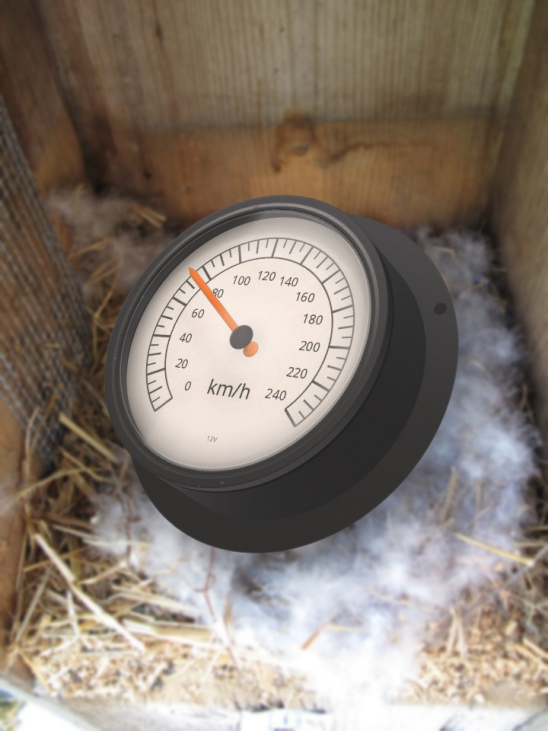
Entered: 75 km/h
